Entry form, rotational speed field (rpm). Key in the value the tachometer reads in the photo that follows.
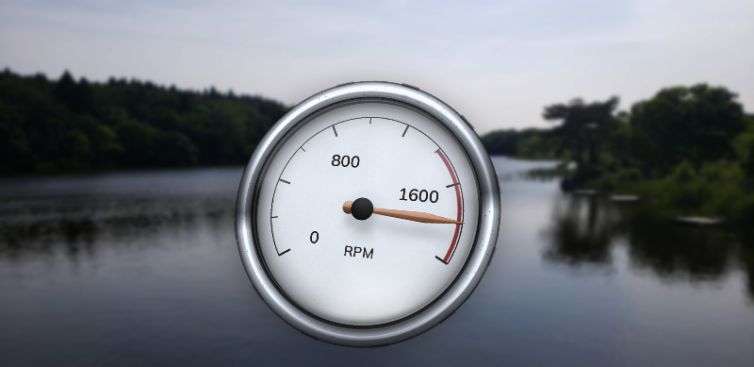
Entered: 1800 rpm
